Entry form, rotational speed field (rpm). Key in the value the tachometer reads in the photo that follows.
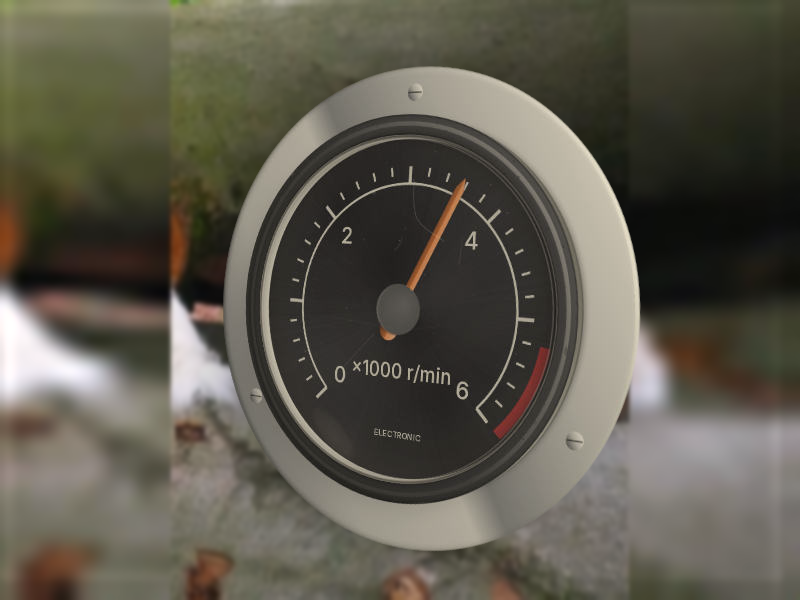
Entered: 3600 rpm
